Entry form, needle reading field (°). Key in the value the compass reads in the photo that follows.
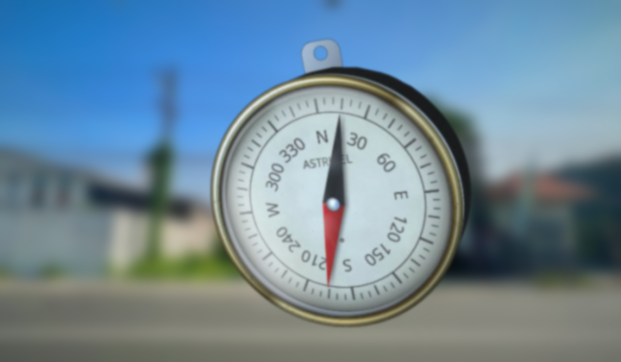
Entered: 195 °
